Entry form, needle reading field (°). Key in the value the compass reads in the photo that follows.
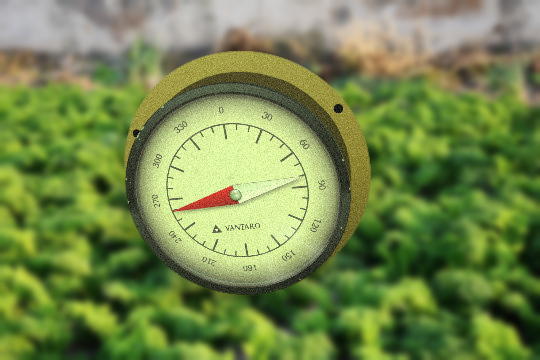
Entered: 260 °
